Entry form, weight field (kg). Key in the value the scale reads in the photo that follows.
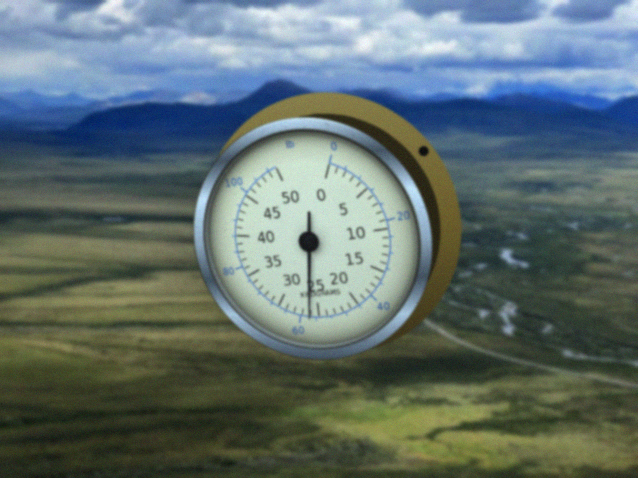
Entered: 26 kg
